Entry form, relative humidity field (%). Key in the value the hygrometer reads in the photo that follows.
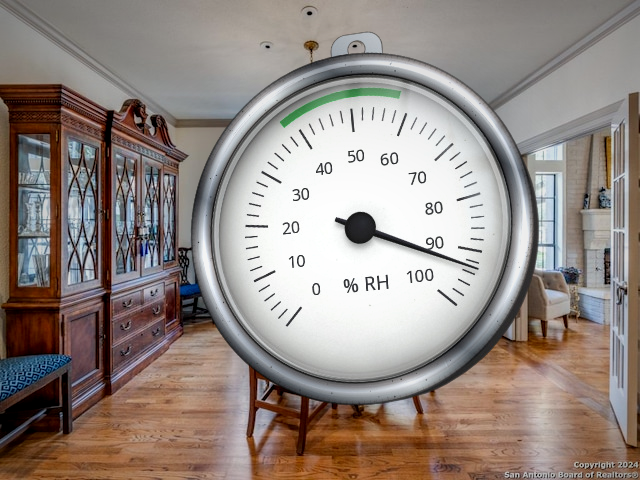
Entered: 93 %
